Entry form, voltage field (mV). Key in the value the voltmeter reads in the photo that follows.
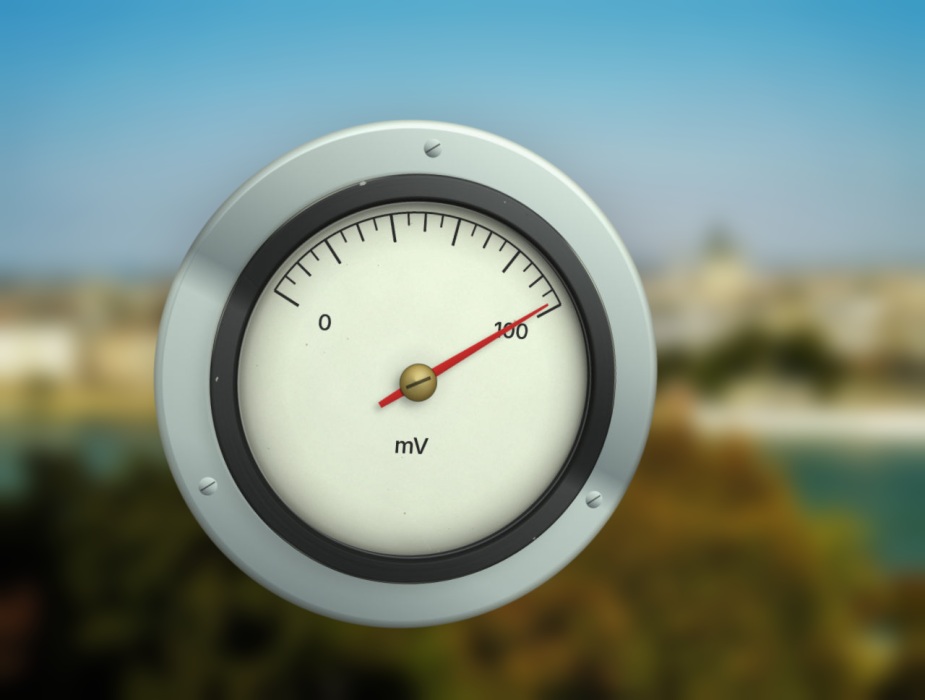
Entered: 97.5 mV
